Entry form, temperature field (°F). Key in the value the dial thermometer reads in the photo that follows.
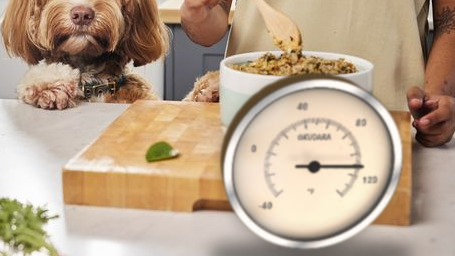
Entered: 110 °F
